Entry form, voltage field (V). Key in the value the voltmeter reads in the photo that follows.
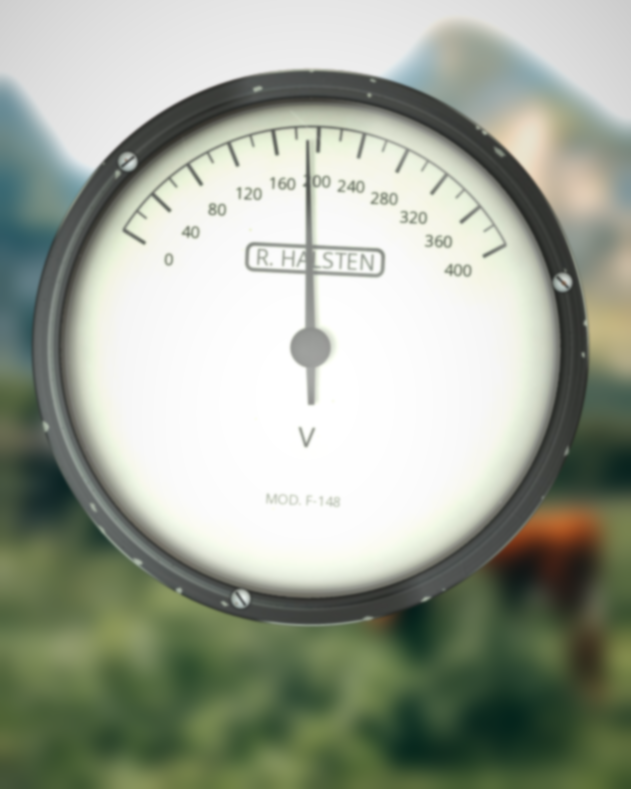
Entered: 190 V
